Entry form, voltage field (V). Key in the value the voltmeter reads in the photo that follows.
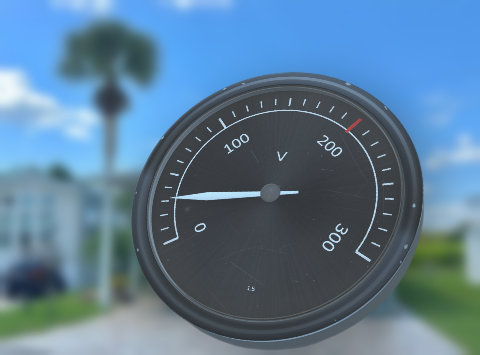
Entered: 30 V
